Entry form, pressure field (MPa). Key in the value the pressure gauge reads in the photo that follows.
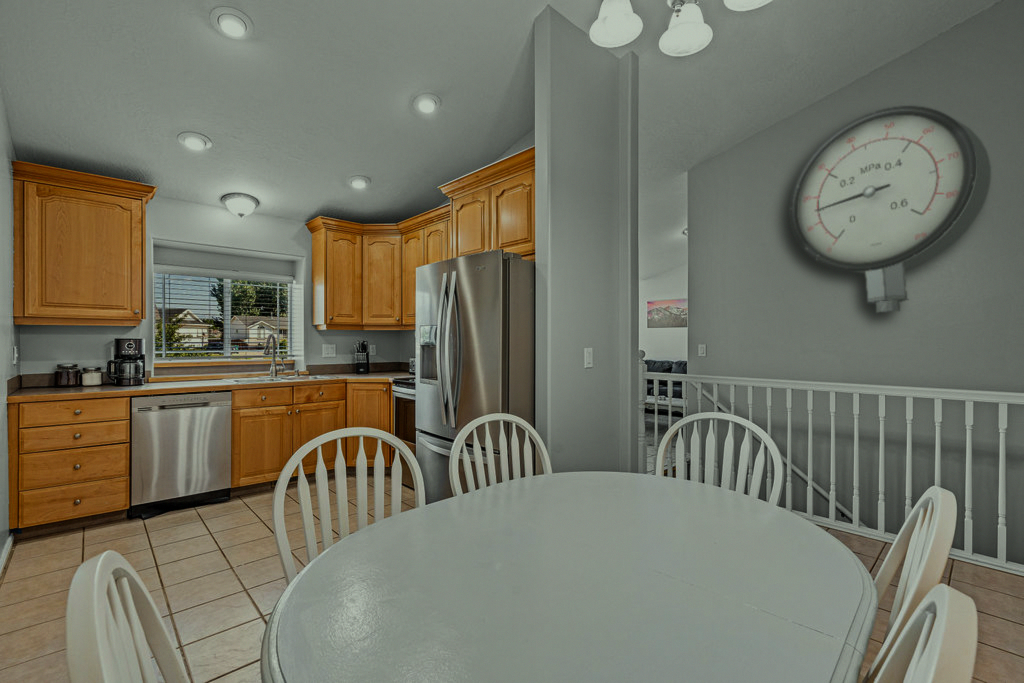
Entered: 0.1 MPa
